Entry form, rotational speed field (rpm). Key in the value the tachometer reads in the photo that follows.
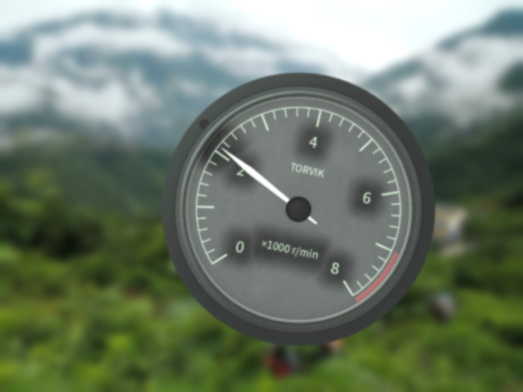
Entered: 2100 rpm
